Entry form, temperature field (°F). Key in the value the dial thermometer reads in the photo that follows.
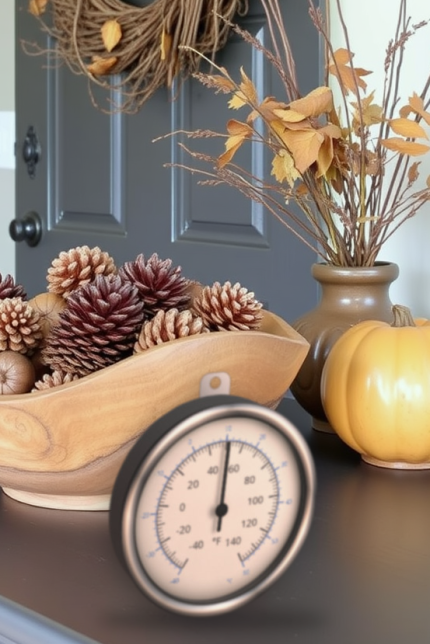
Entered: 50 °F
